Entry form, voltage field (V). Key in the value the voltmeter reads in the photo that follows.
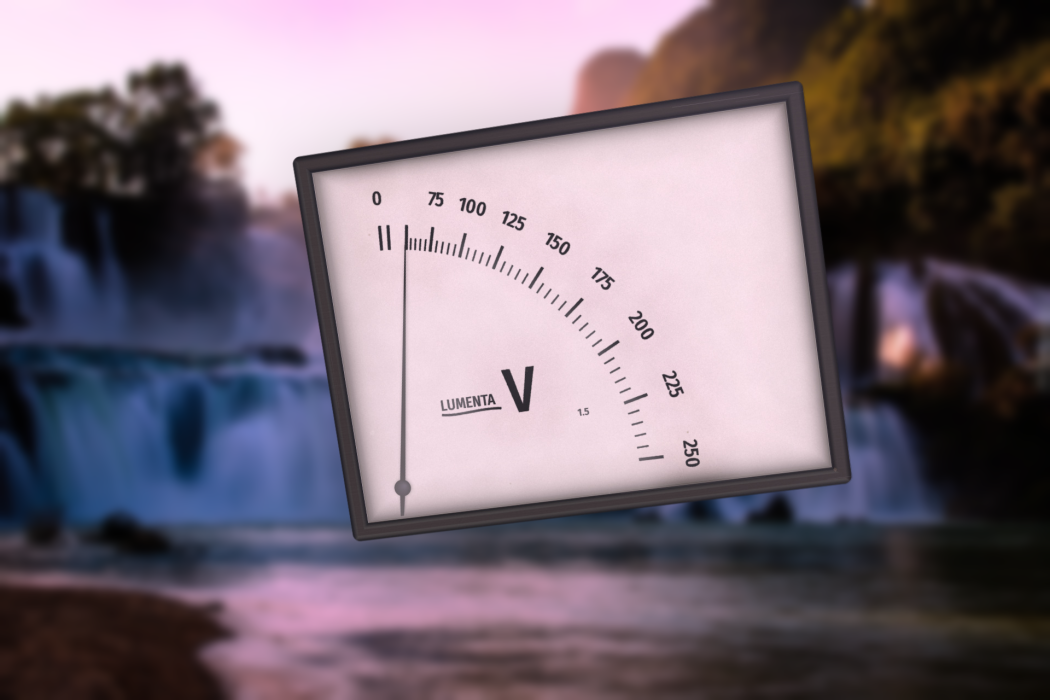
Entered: 50 V
